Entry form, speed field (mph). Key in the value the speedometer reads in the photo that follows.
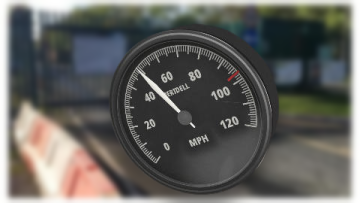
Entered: 50 mph
